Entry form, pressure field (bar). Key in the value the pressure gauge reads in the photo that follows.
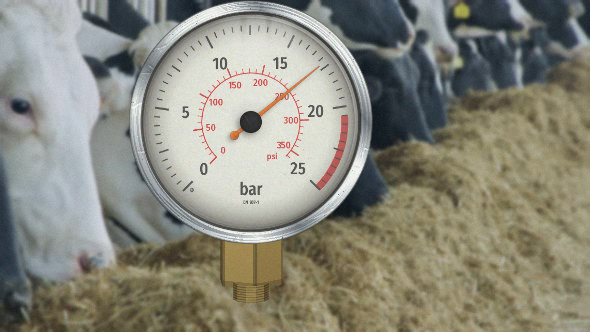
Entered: 17.25 bar
